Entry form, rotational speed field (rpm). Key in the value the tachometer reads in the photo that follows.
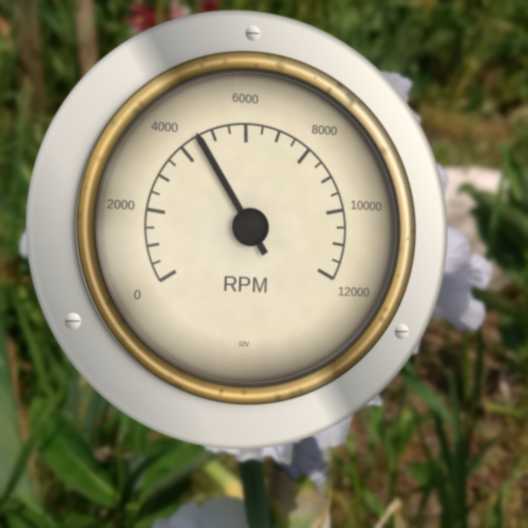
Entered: 4500 rpm
